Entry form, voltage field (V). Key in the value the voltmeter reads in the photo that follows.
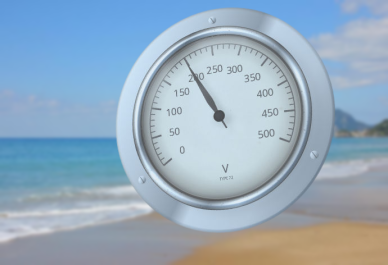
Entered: 200 V
